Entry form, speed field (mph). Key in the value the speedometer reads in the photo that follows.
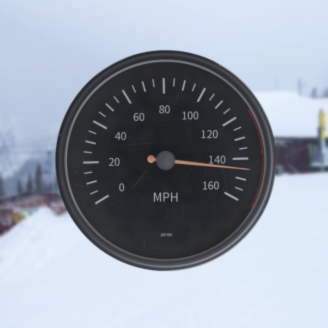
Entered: 145 mph
